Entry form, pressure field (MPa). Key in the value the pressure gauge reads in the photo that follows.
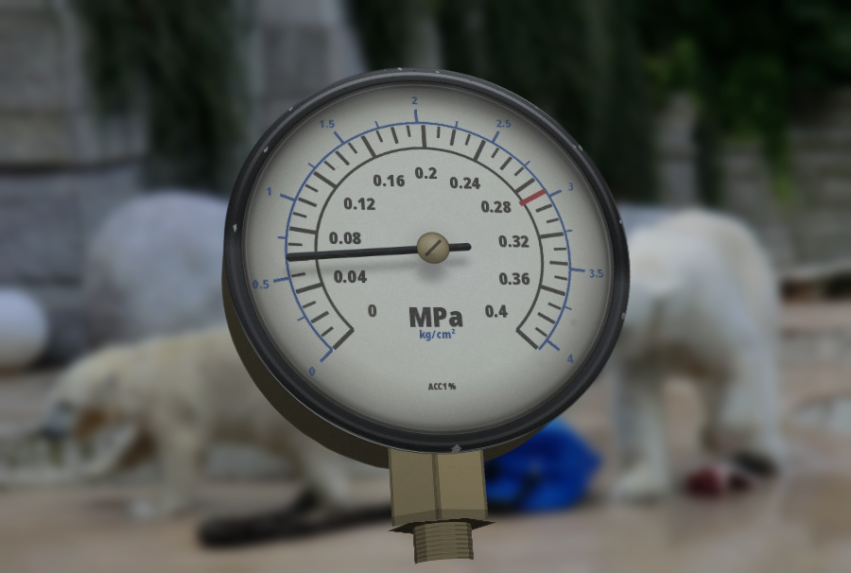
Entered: 0.06 MPa
